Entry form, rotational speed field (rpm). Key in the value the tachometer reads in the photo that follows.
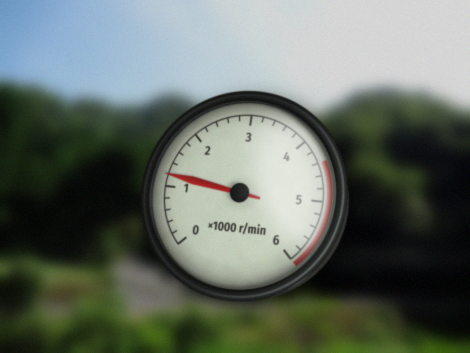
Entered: 1200 rpm
